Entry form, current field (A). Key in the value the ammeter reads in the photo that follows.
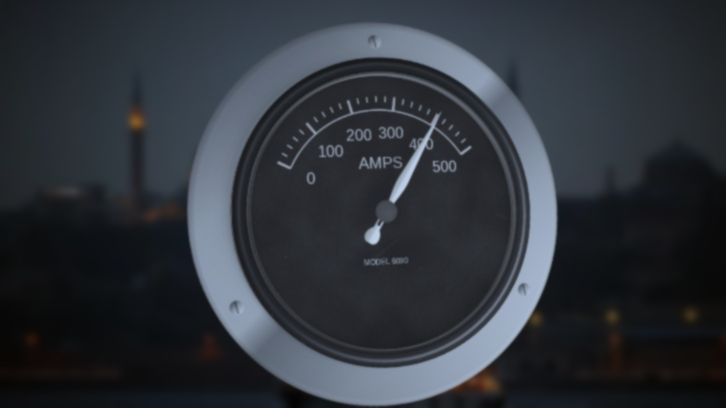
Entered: 400 A
